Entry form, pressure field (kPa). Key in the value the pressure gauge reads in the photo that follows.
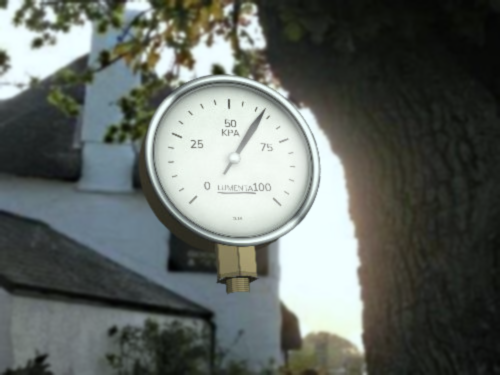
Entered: 62.5 kPa
